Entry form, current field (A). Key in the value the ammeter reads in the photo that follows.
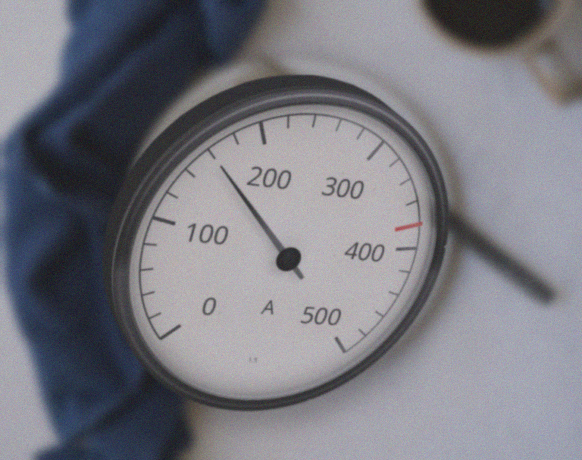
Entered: 160 A
